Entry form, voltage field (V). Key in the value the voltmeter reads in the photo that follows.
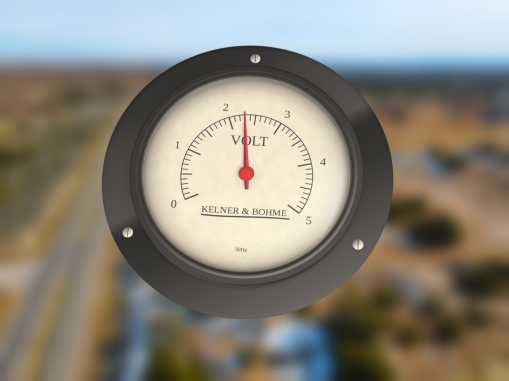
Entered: 2.3 V
